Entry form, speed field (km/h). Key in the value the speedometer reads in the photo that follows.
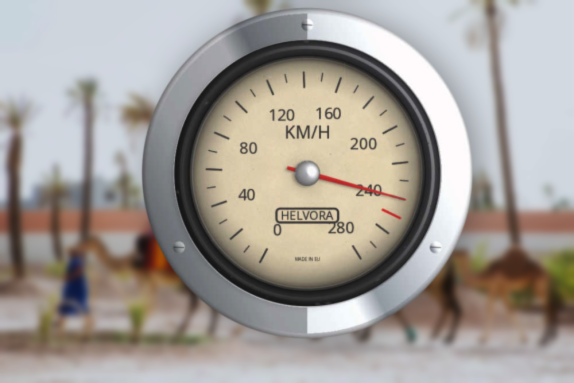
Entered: 240 km/h
